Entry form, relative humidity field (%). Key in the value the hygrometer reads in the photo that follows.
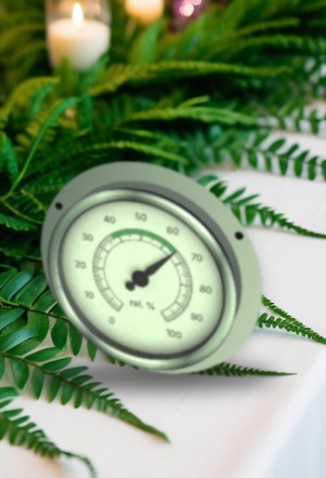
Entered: 65 %
